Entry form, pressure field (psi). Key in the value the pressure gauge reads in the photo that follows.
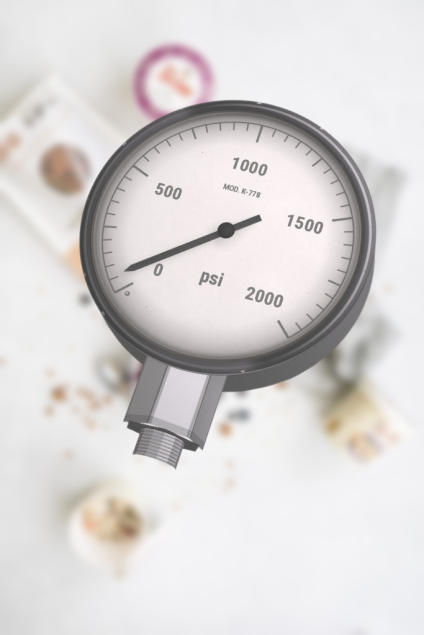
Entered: 50 psi
